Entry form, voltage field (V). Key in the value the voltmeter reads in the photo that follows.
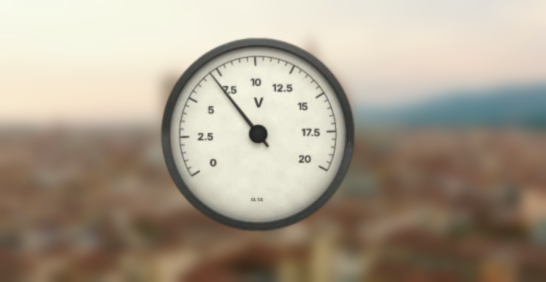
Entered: 7 V
